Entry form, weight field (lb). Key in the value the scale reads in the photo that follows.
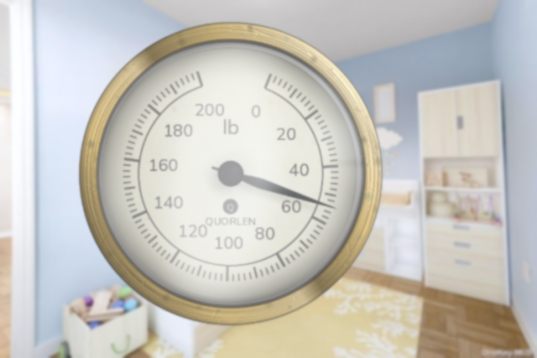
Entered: 54 lb
